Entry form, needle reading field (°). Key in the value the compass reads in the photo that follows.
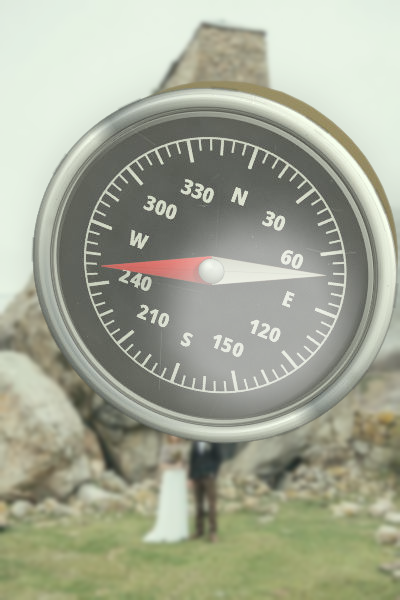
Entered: 250 °
